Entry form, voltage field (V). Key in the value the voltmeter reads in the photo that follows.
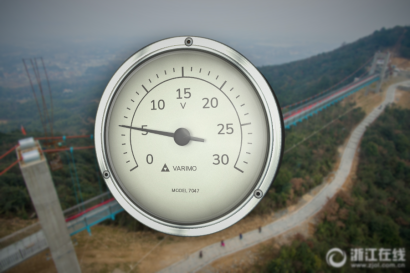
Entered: 5 V
